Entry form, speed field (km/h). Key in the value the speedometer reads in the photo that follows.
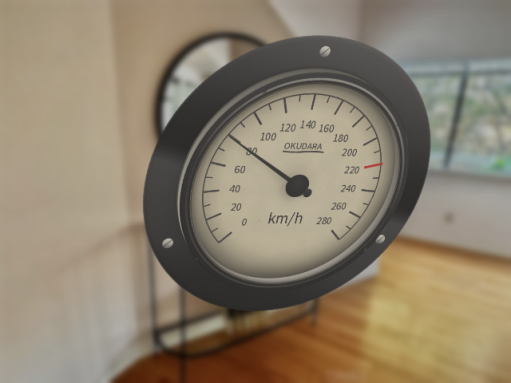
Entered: 80 km/h
